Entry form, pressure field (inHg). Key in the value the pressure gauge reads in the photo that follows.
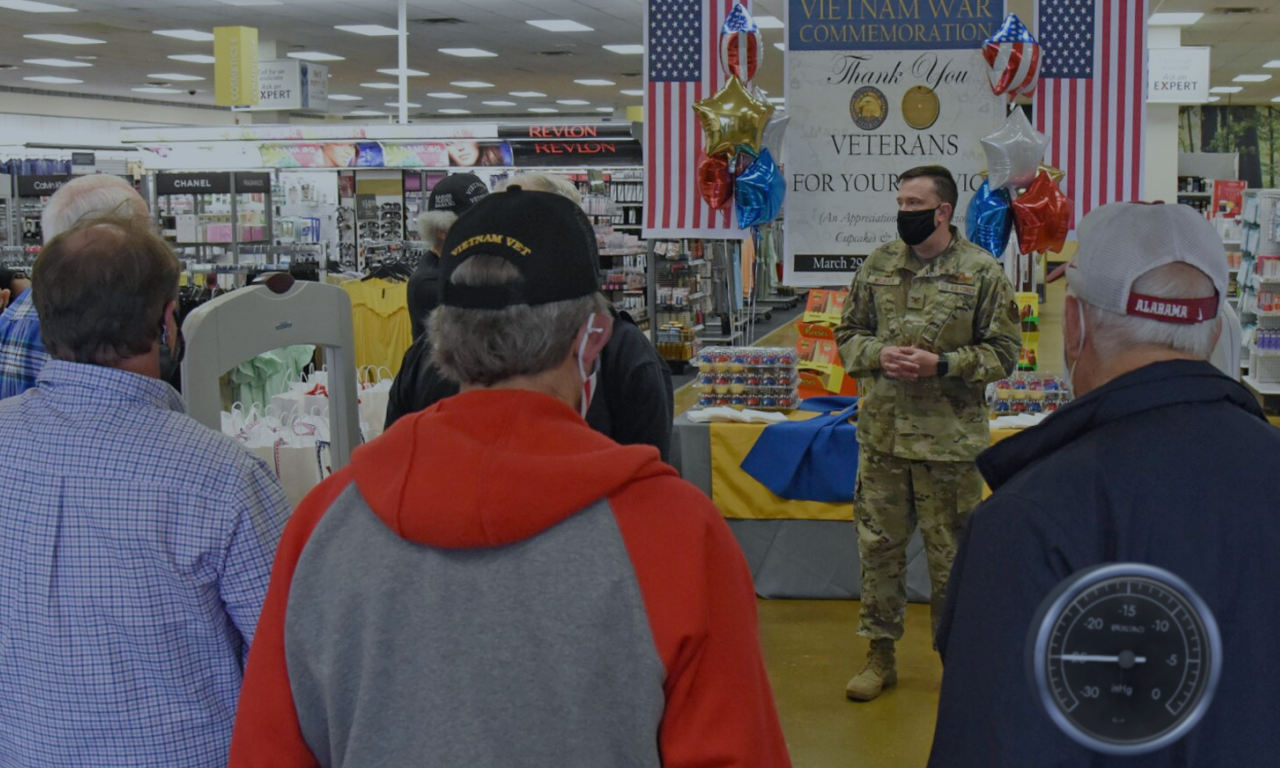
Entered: -25 inHg
